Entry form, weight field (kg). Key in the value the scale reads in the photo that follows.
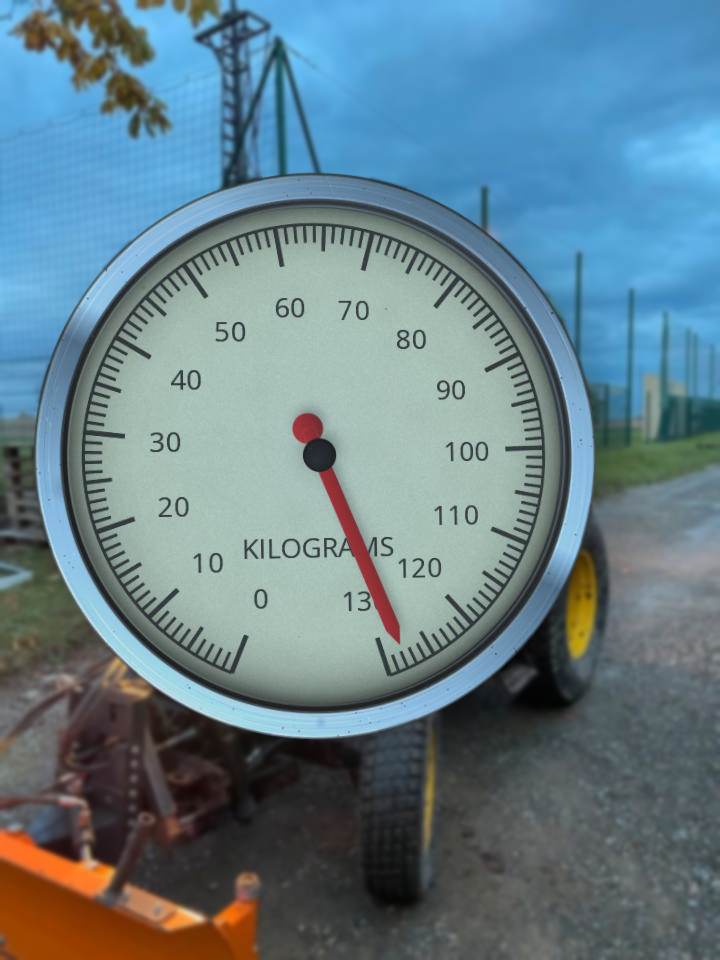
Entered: 128 kg
